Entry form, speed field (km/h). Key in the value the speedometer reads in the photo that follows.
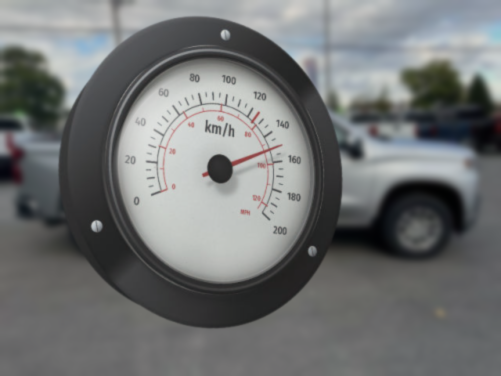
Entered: 150 km/h
